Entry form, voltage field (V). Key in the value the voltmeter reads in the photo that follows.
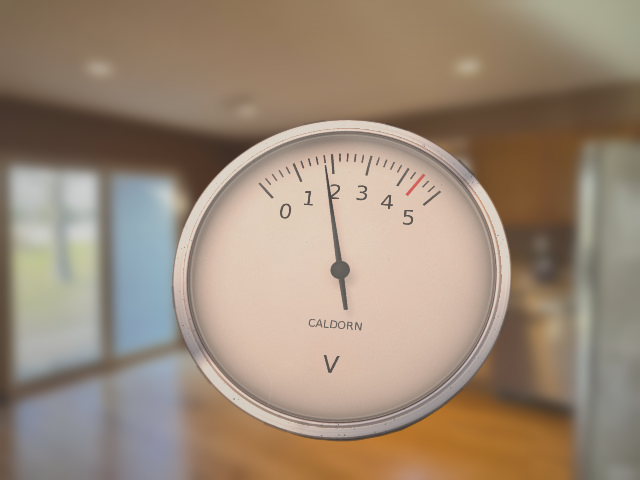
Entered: 1.8 V
